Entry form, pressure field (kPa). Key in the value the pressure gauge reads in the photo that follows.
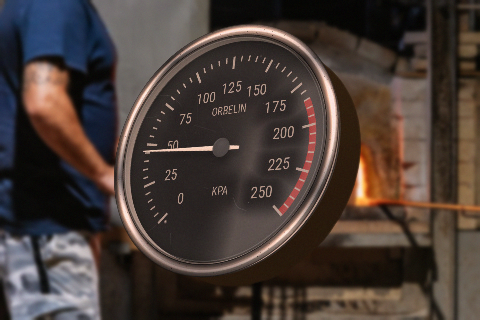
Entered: 45 kPa
